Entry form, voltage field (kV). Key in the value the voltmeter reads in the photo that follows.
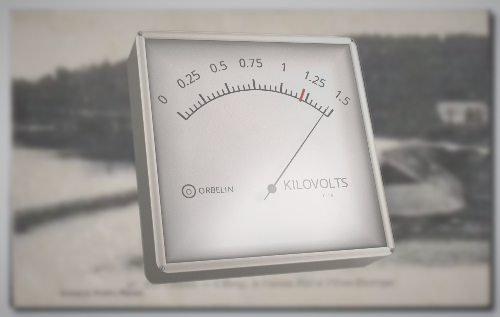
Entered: 1.45 kV
